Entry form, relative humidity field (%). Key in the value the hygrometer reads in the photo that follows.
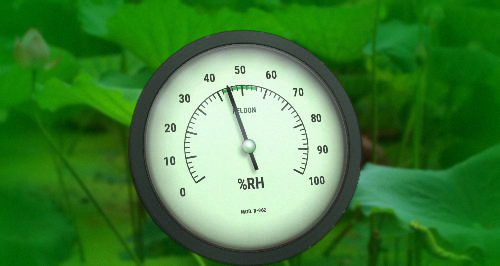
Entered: 44 %
